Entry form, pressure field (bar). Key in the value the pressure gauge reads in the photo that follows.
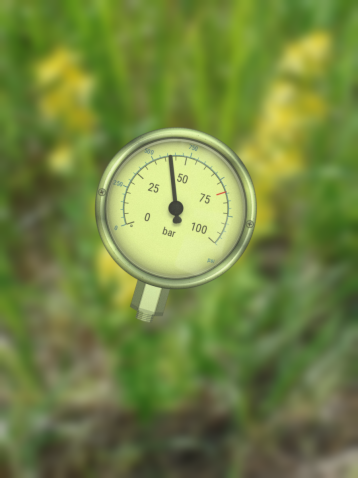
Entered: 42.5 bar
